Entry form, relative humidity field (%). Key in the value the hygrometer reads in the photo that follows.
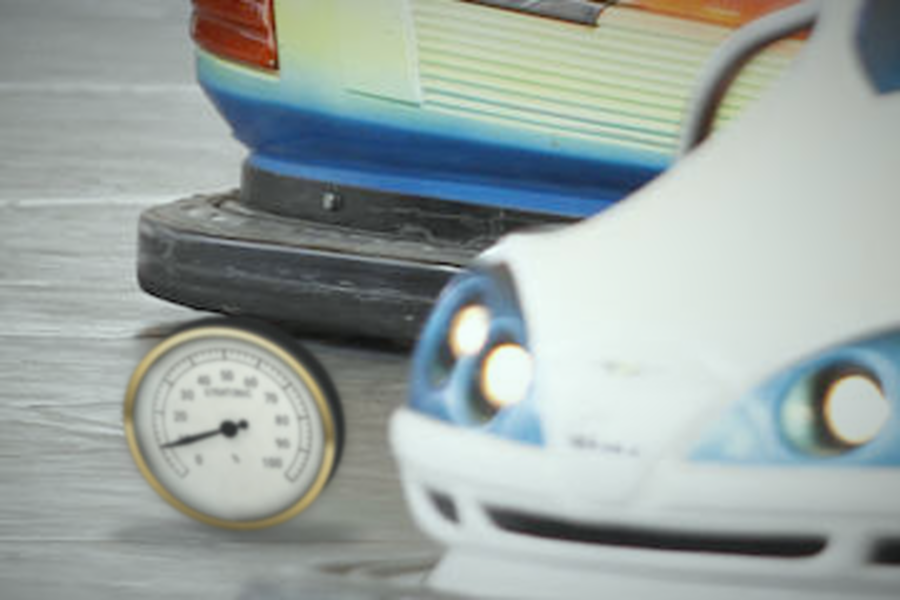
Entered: 10 %
